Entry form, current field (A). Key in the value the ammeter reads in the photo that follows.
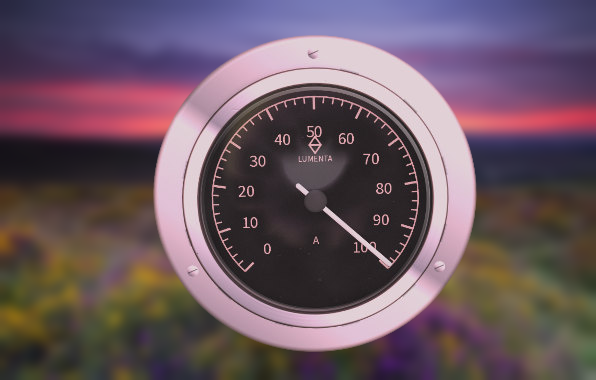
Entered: 99 A
